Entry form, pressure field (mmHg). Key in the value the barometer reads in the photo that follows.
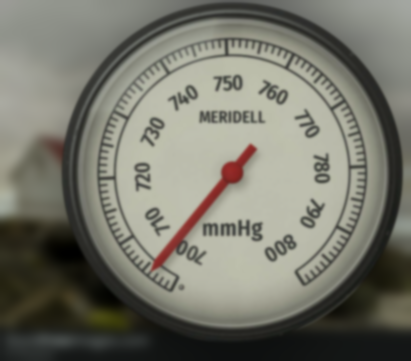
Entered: 704 mmHg
